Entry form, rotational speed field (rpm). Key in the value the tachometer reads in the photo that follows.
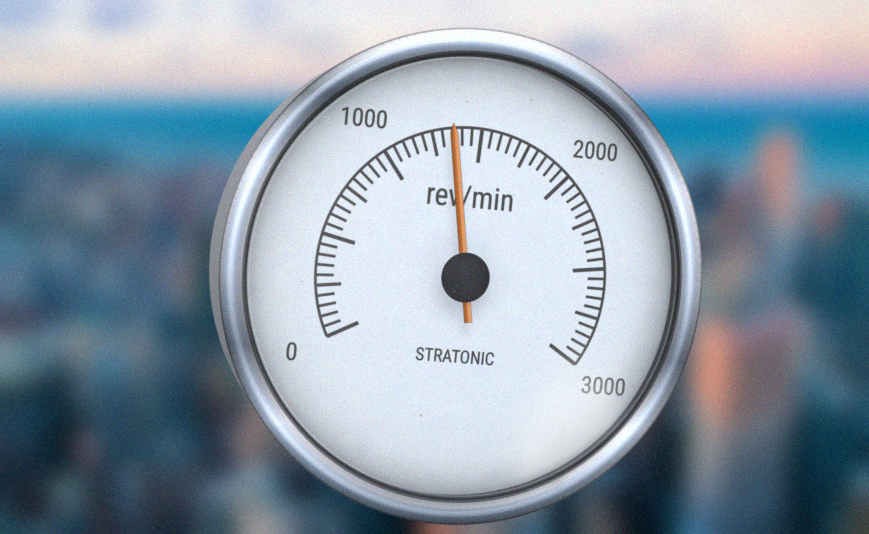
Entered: 1350 rpm
